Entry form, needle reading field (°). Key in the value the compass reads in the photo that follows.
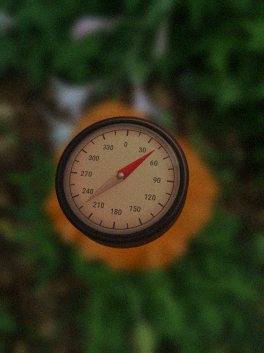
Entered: 45 °
